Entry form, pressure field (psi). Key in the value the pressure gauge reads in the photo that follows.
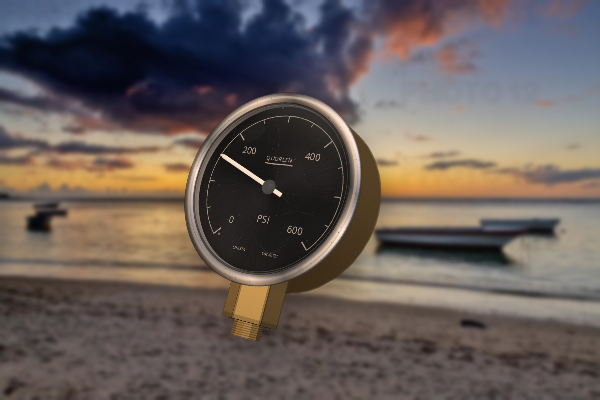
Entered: 150 psi
